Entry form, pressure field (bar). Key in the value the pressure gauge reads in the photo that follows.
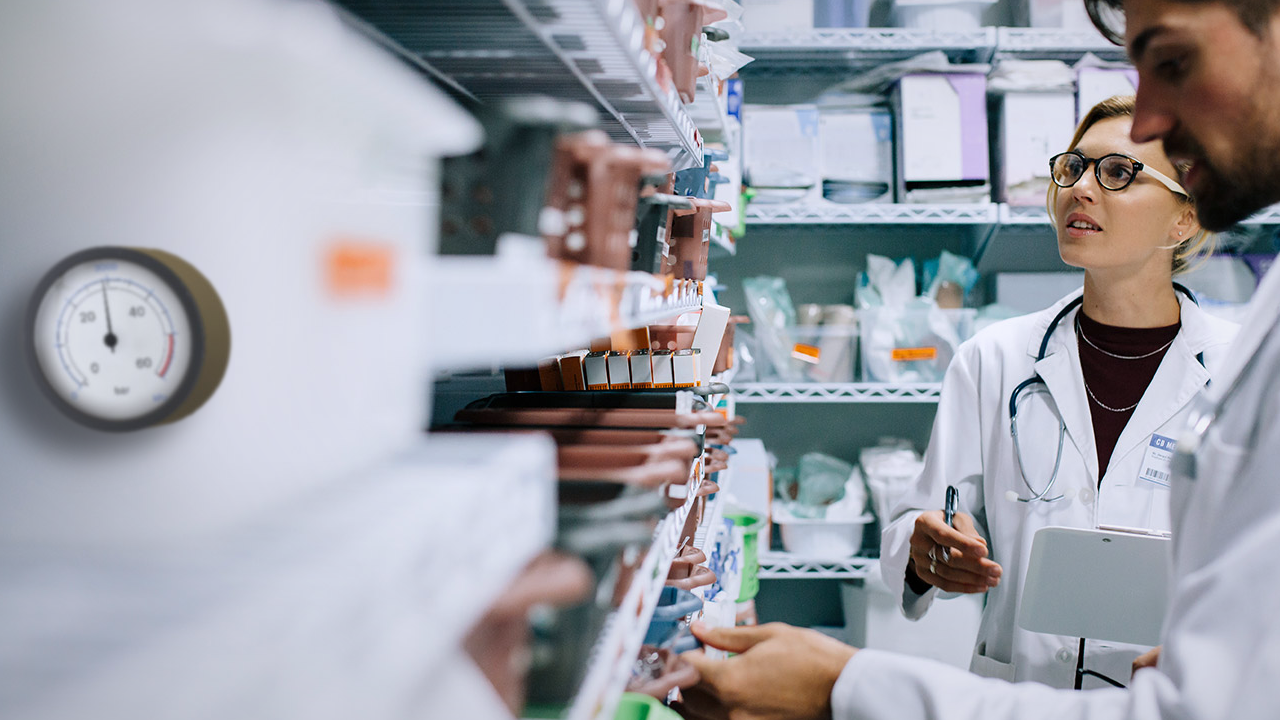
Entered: 30 bar
